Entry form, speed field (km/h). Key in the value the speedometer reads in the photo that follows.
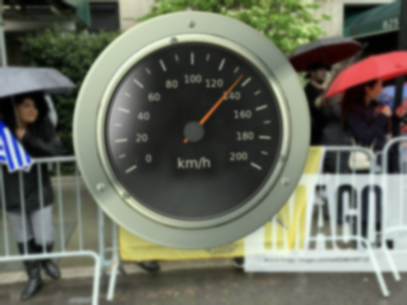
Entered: 135 km/h
